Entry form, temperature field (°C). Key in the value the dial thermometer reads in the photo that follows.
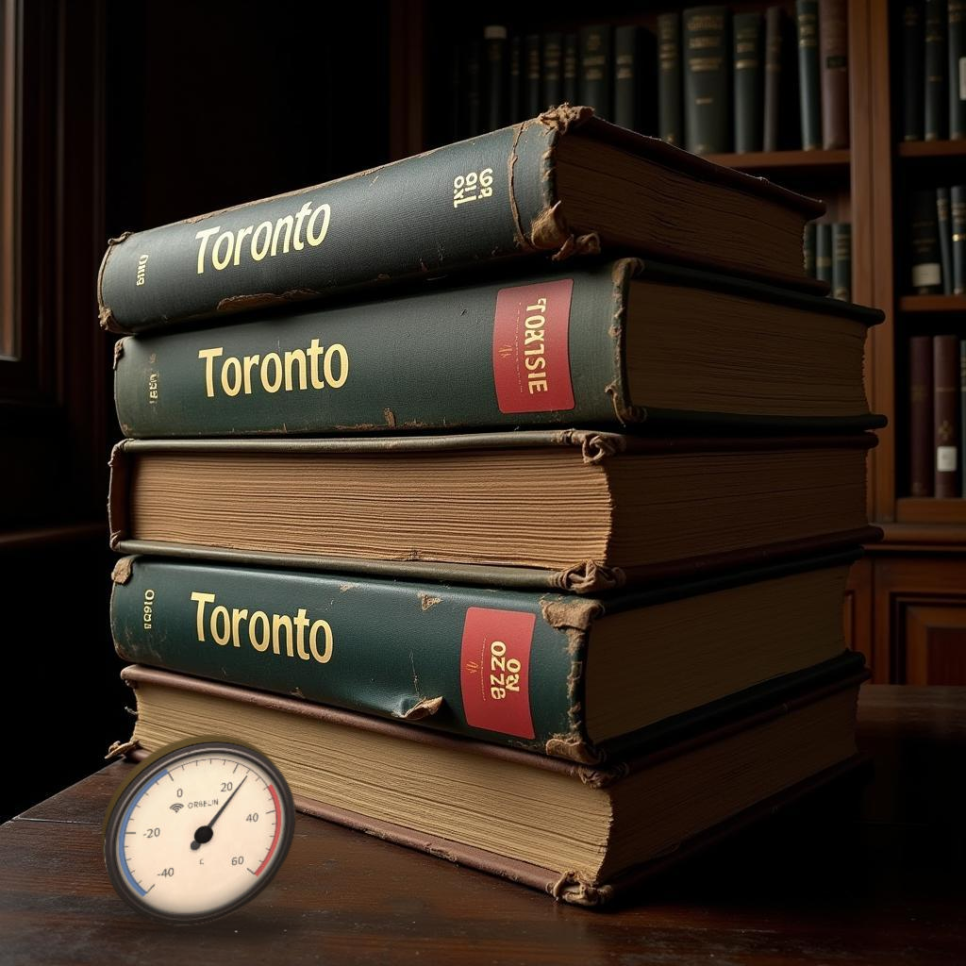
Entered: 24 °C
